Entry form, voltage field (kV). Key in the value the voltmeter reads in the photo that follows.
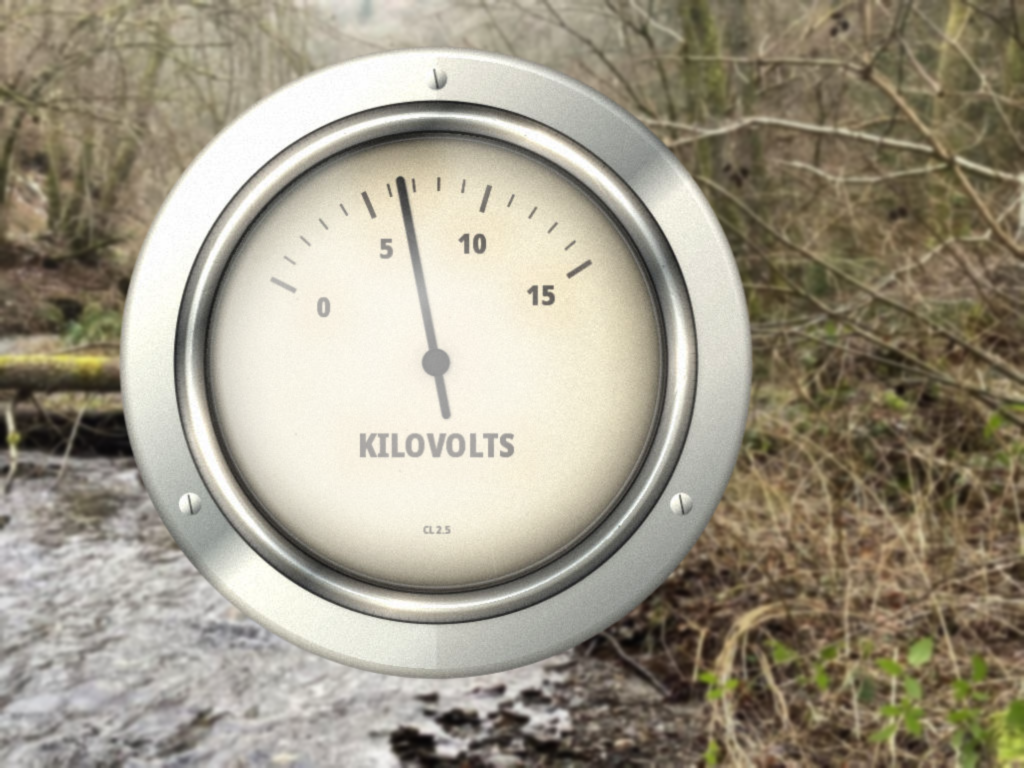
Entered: 6.5 kV
